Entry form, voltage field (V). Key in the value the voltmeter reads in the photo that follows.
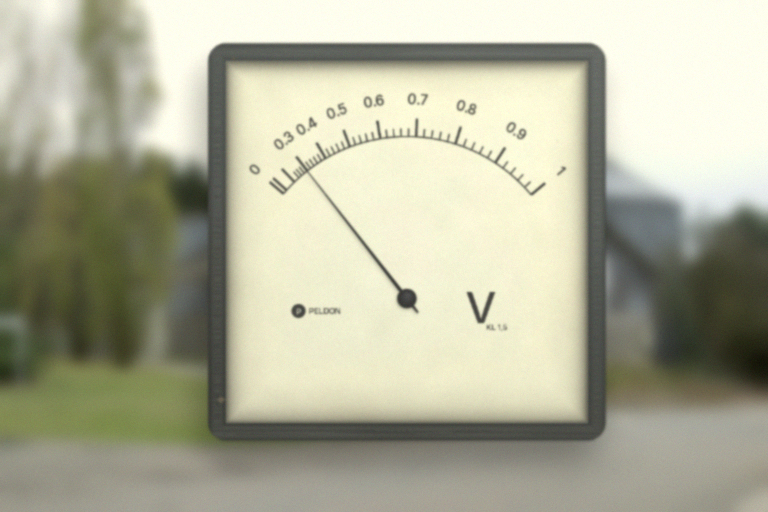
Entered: 0.3 V
